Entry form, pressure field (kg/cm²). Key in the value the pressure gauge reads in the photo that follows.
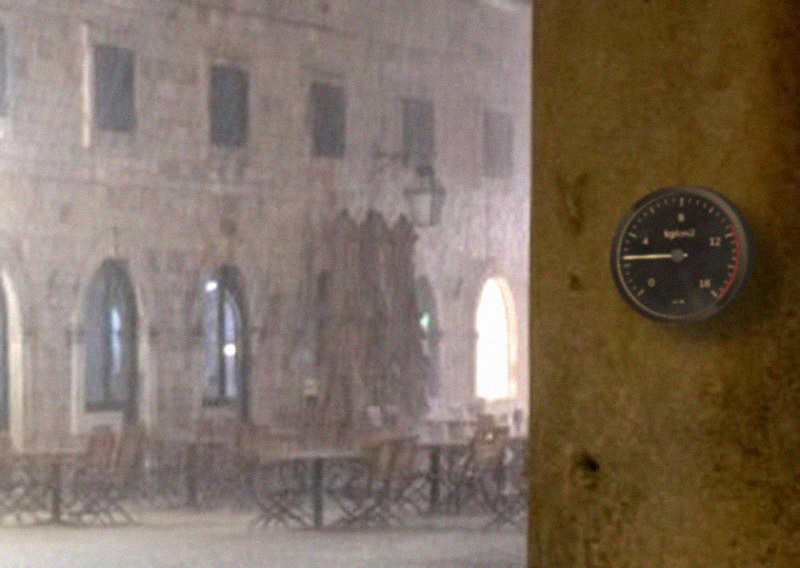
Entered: 2.5 kg/cm²
